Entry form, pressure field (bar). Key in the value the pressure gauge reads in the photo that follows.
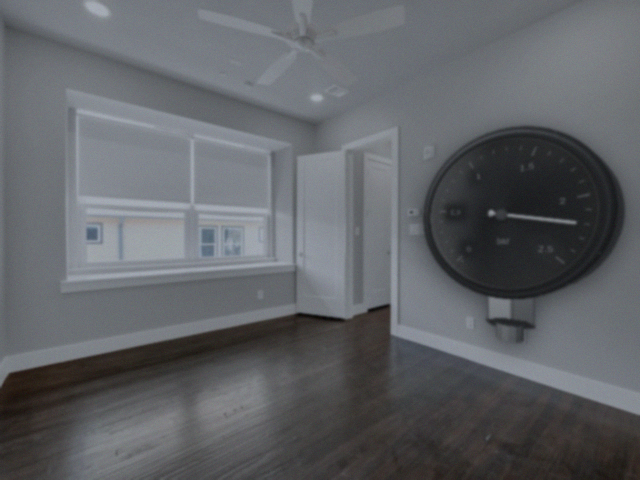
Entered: 2.2 bar
